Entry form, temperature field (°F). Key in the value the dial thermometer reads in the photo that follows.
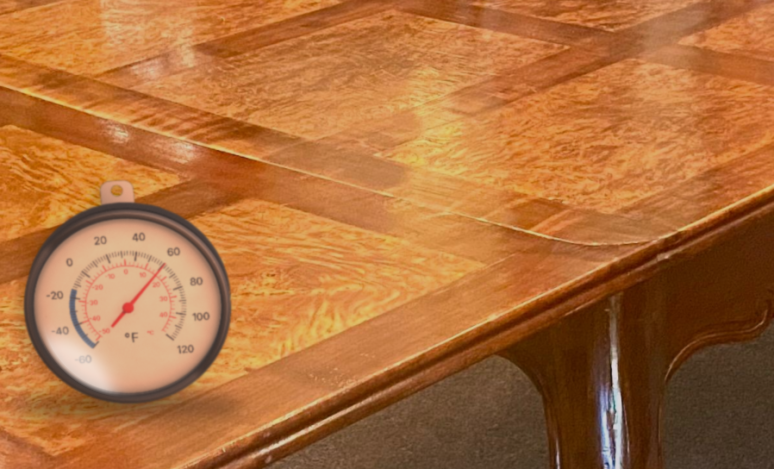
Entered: 60 °F
